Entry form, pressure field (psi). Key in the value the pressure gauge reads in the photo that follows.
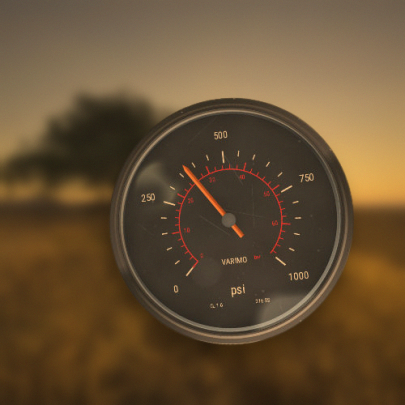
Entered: 375 psi
